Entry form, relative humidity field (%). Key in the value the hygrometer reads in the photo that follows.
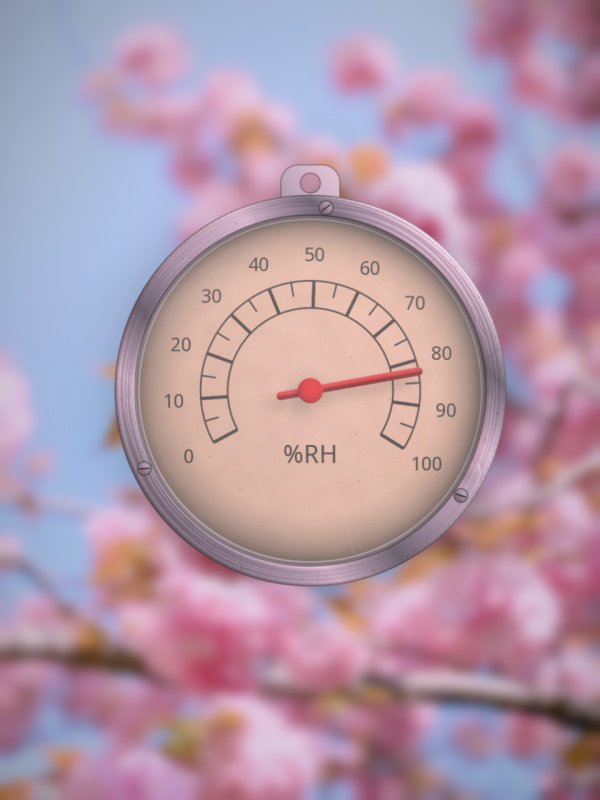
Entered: 82.5 %
